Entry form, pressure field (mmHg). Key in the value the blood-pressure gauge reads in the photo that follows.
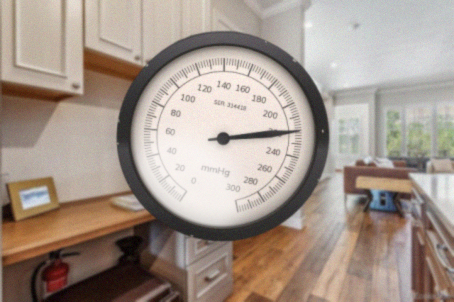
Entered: 220 mmHg
